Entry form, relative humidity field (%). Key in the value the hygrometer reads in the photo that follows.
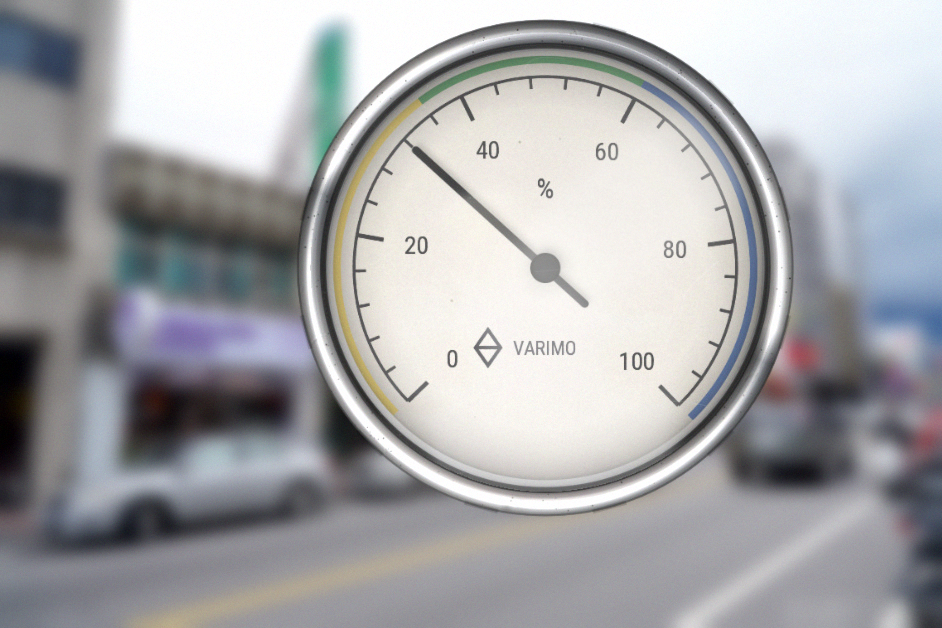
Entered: 32 %
